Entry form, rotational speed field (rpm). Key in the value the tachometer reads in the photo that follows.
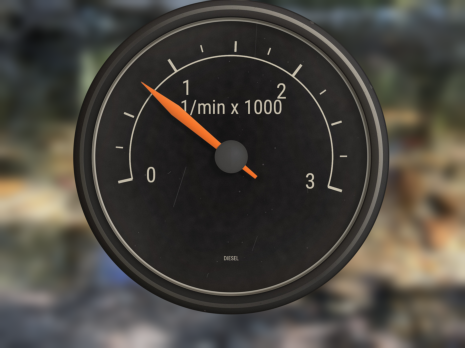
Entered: 750 rpm
